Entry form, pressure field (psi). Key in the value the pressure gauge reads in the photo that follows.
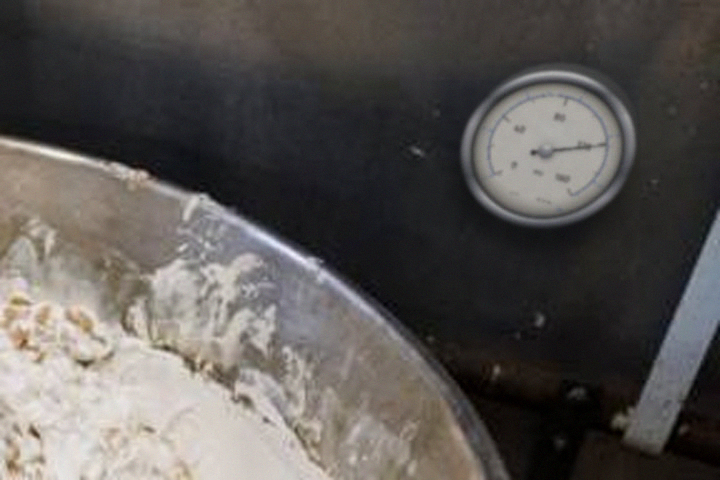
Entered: 120 psi
